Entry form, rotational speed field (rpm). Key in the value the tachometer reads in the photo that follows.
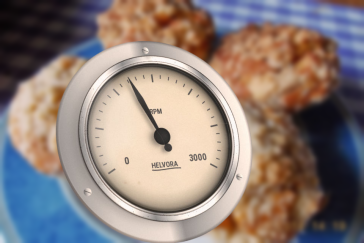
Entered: 1200 rpm
